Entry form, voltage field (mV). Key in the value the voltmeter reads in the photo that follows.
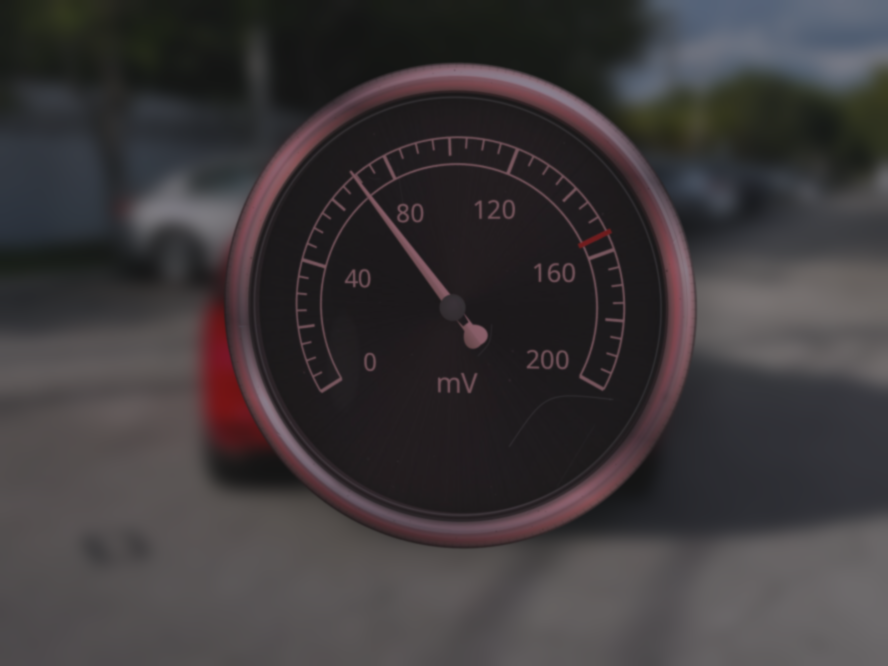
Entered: 70 mV
